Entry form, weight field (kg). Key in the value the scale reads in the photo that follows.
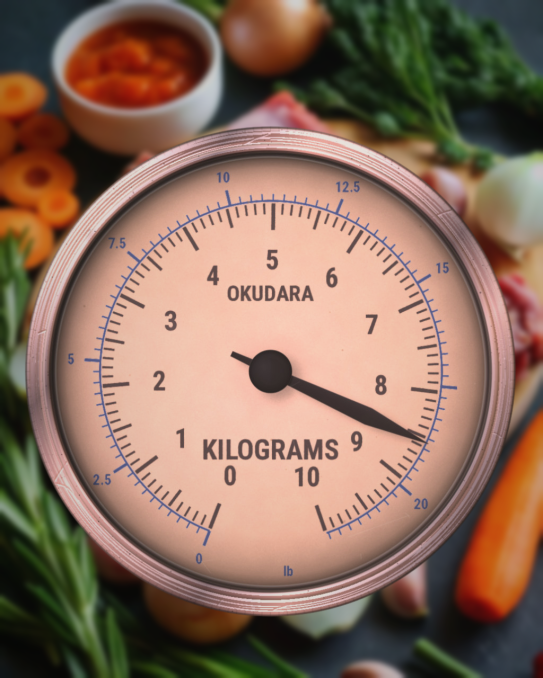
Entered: 8.55 kg
